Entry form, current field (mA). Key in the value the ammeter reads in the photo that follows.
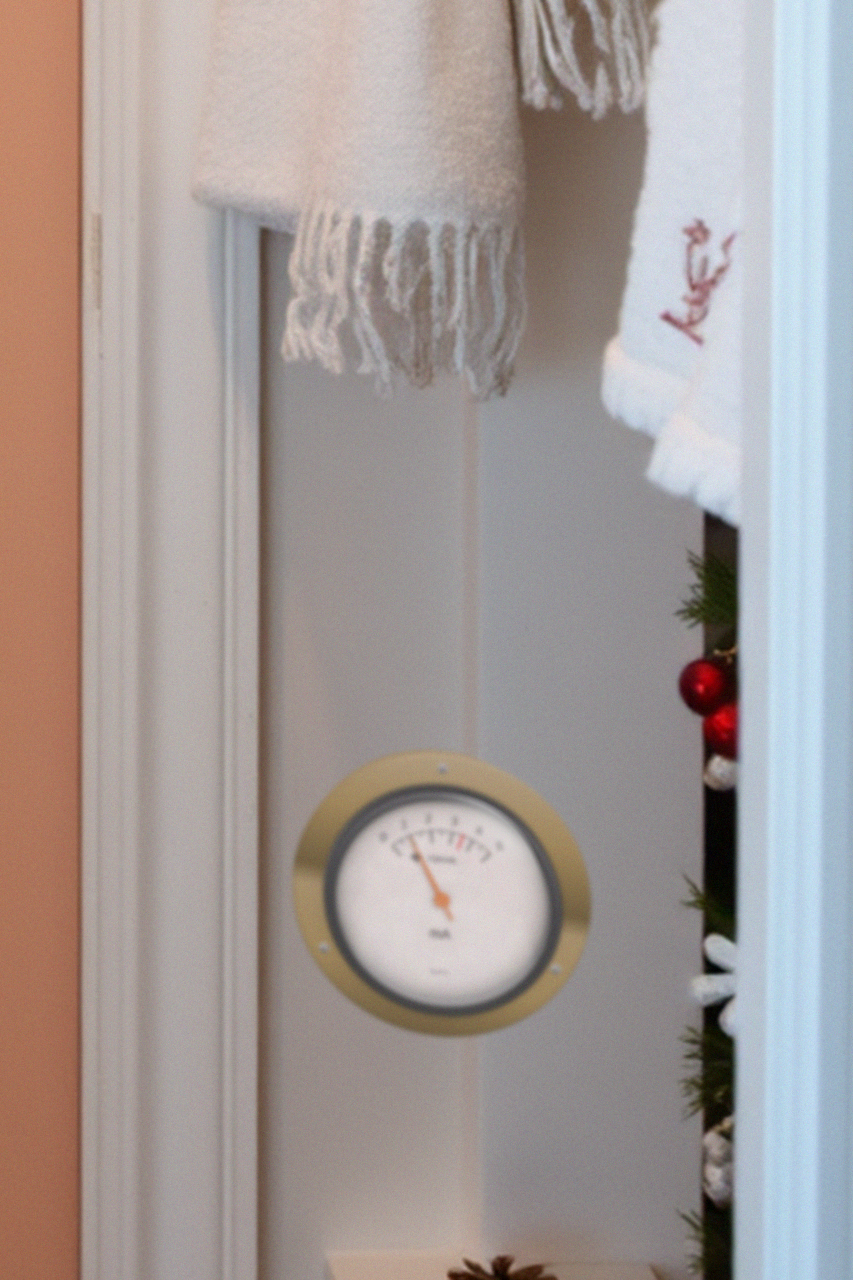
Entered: 1 mA
